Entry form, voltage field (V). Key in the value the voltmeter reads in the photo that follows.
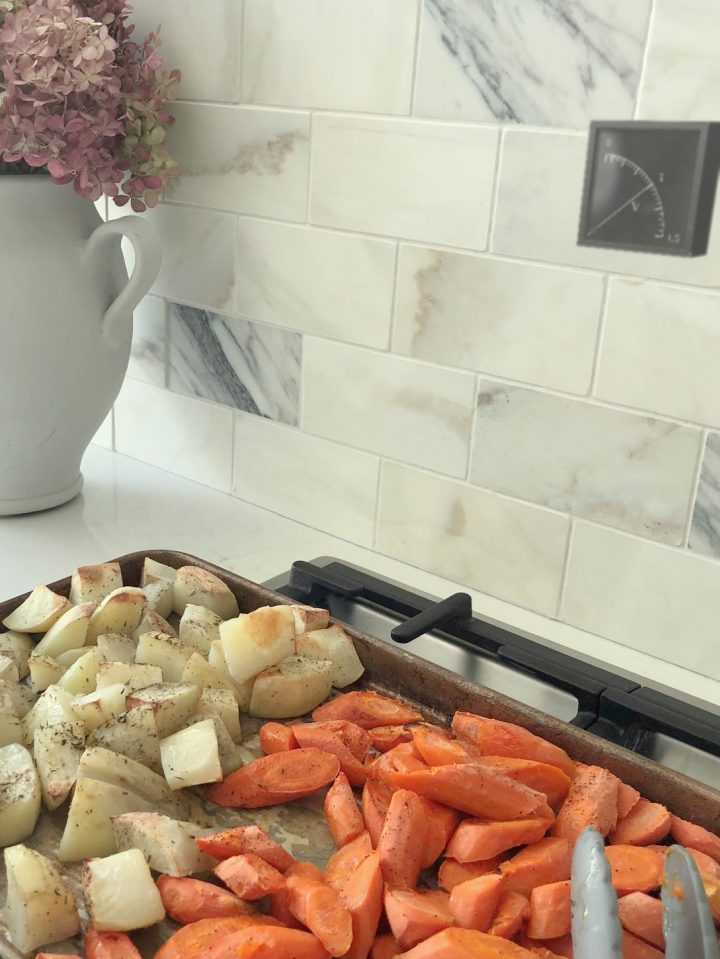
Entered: 1 V
